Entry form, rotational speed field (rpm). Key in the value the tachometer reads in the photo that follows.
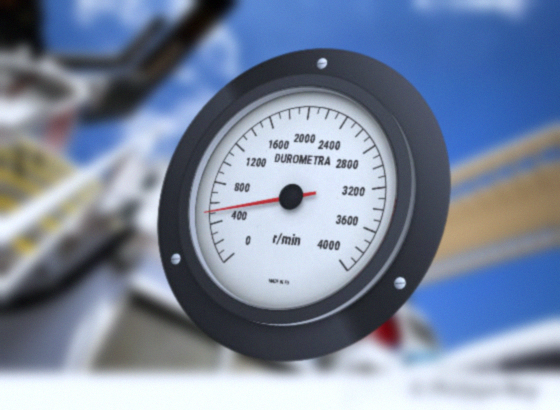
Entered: 500 rpm
